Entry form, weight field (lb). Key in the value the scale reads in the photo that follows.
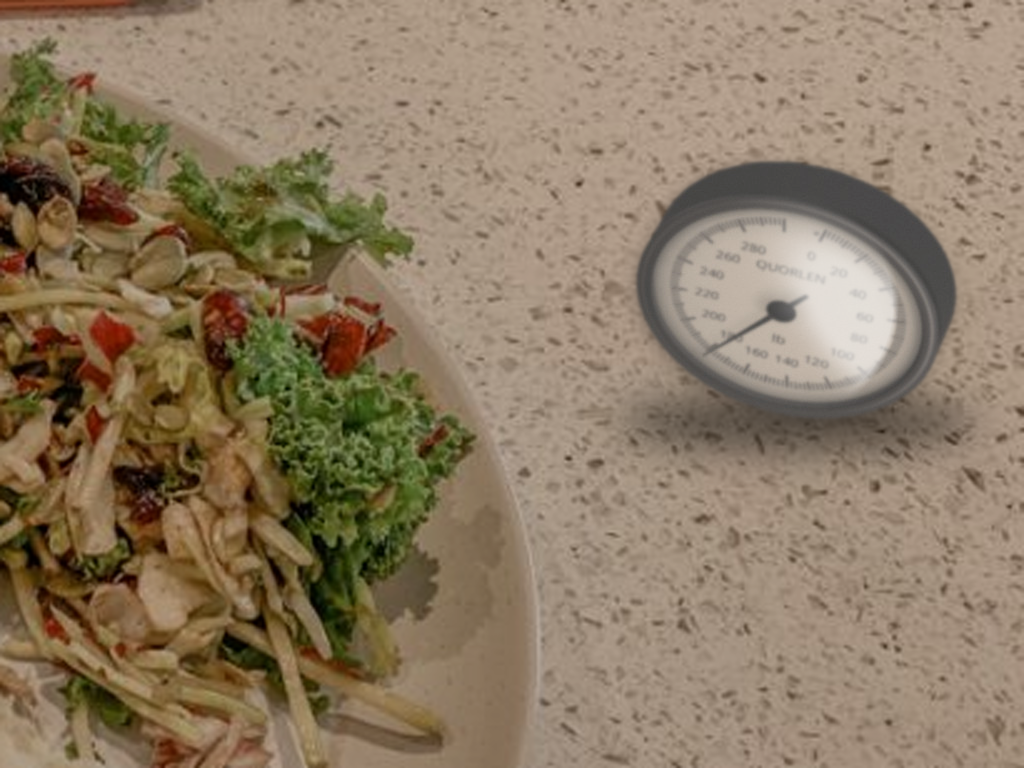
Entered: 180 lb
